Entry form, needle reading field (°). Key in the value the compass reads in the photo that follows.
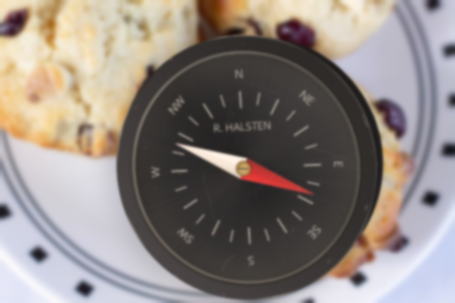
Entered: 112.5 °
